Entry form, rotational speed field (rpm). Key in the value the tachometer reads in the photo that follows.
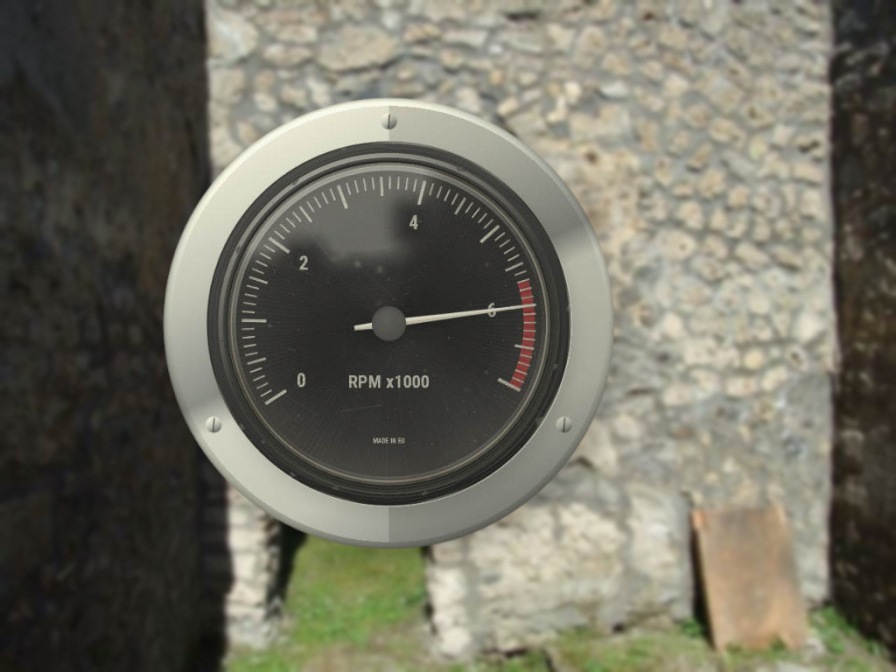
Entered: 6000 rpm
